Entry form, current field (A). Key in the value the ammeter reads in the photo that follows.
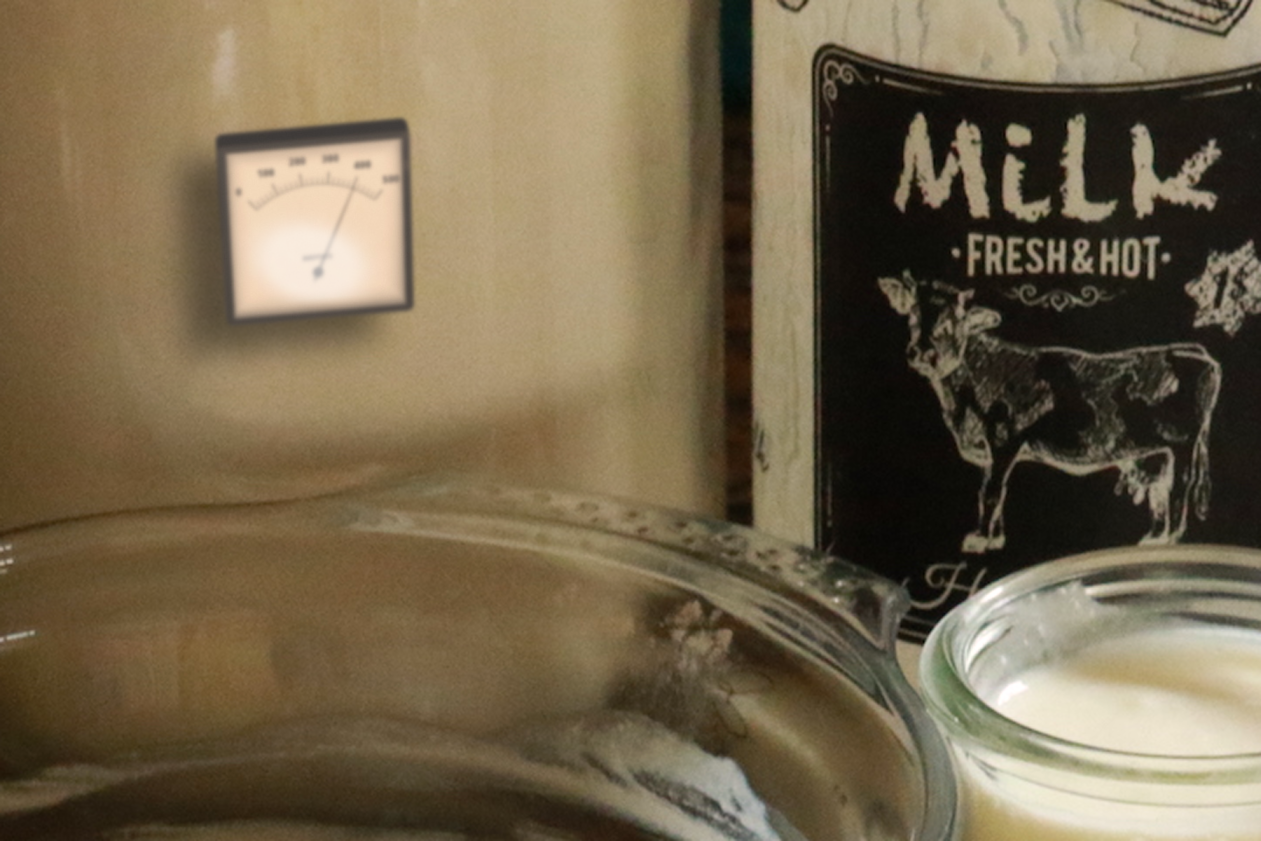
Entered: 400 A
